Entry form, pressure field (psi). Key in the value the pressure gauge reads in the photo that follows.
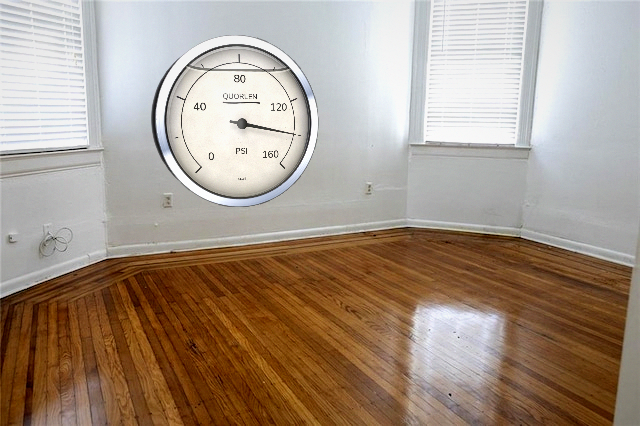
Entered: 140 psi
